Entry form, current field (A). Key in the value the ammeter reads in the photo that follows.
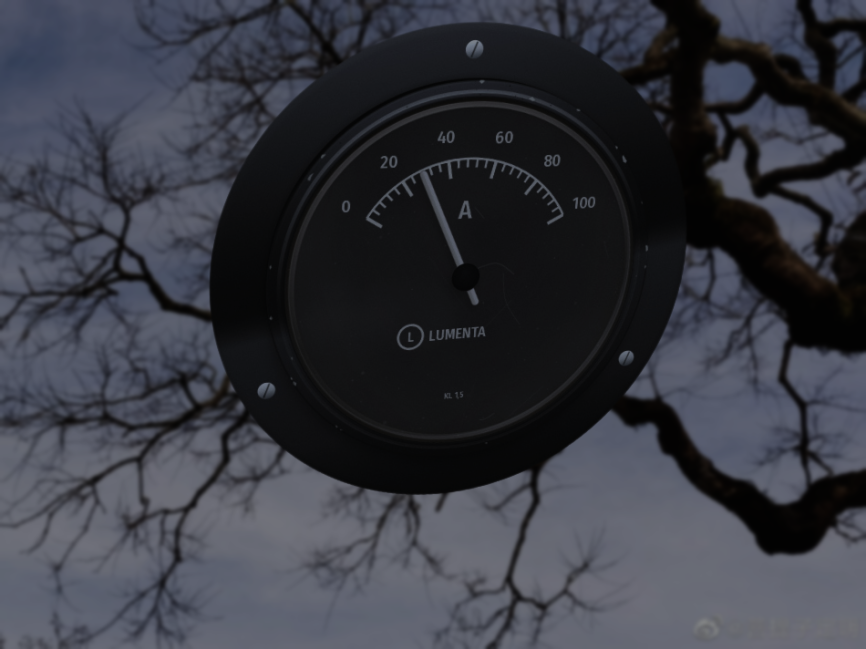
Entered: 28 A
